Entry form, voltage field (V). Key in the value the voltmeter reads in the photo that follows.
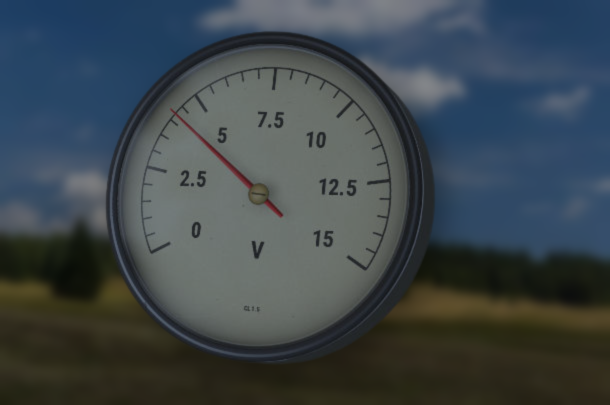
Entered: 4.25 V
